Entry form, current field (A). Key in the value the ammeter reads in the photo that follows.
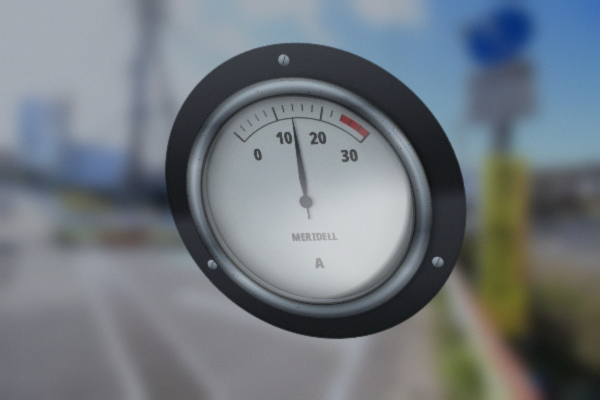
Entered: 14 A
